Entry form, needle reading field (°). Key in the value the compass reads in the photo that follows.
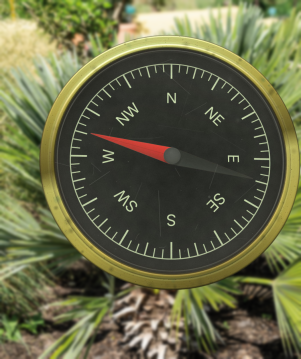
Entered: 285 °
